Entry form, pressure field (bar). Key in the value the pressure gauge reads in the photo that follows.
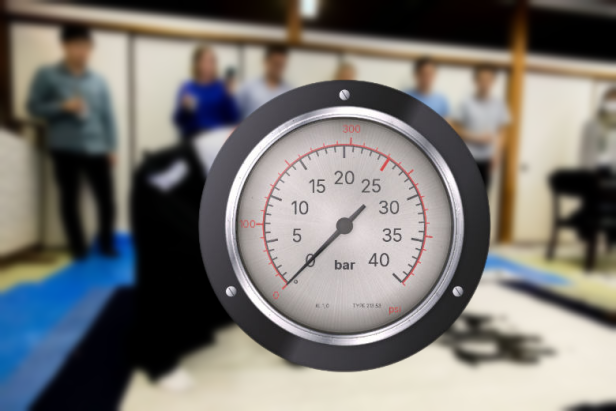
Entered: 0 bar
